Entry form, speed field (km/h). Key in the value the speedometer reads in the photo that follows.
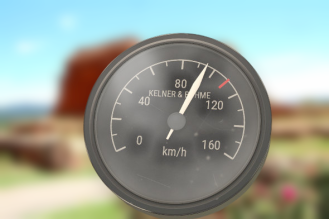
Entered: 95 km/h
